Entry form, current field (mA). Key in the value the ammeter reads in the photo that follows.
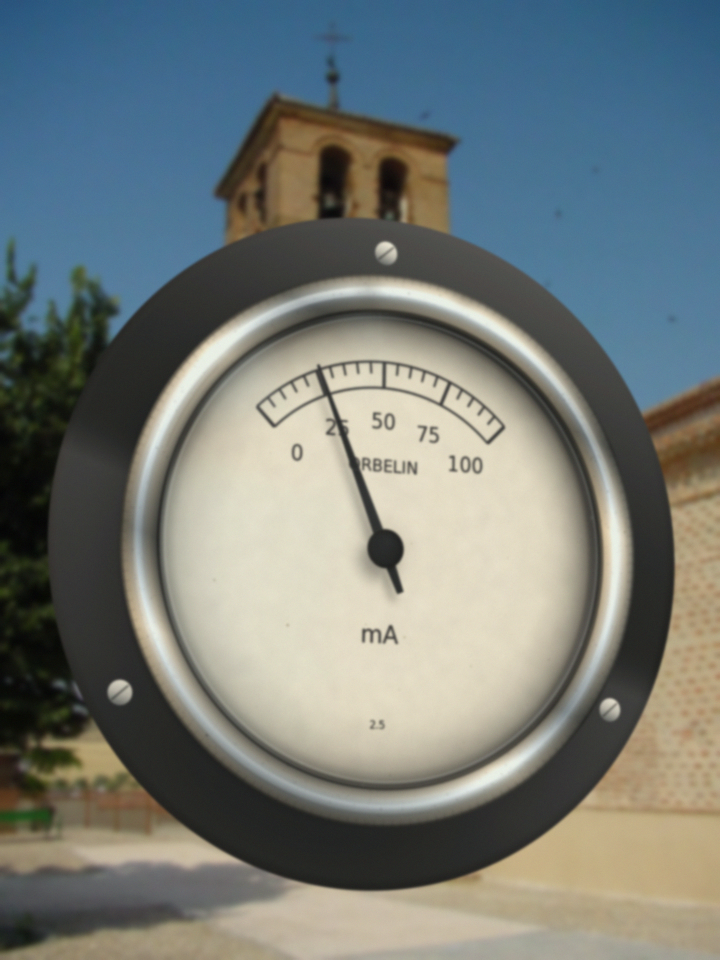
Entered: 25 mA
